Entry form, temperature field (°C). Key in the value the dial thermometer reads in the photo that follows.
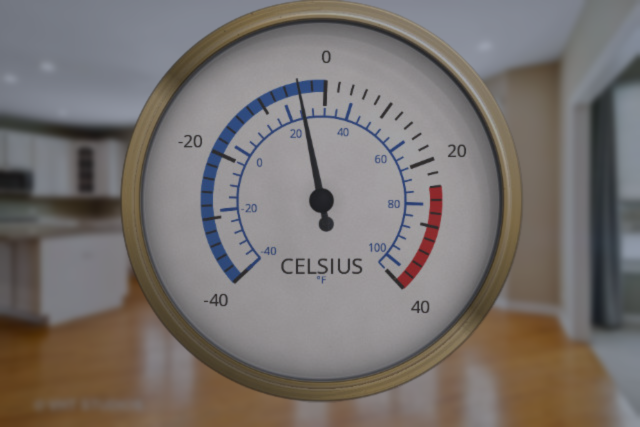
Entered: -4 °C
